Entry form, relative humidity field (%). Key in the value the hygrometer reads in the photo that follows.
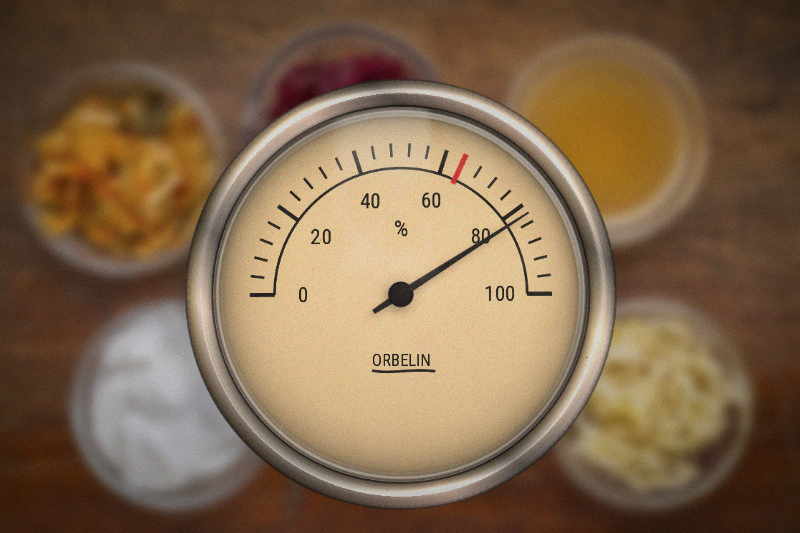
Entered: 82 %
